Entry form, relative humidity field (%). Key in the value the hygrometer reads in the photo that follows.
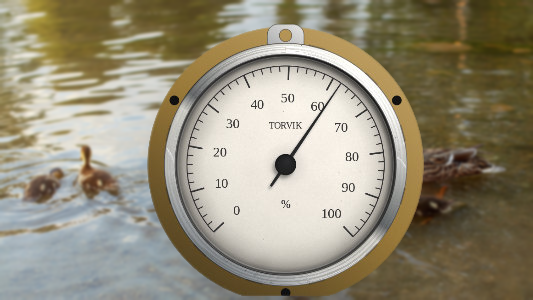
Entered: 62 %
